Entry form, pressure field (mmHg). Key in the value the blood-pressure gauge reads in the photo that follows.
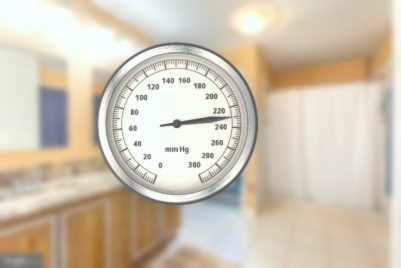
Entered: 230 mmHg
